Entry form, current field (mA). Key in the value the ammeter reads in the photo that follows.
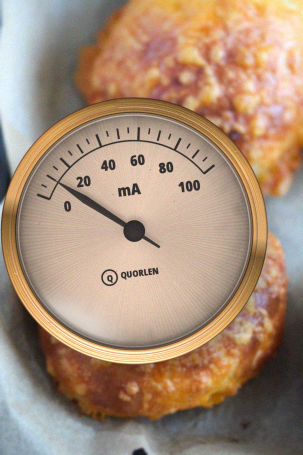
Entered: 10 mA
